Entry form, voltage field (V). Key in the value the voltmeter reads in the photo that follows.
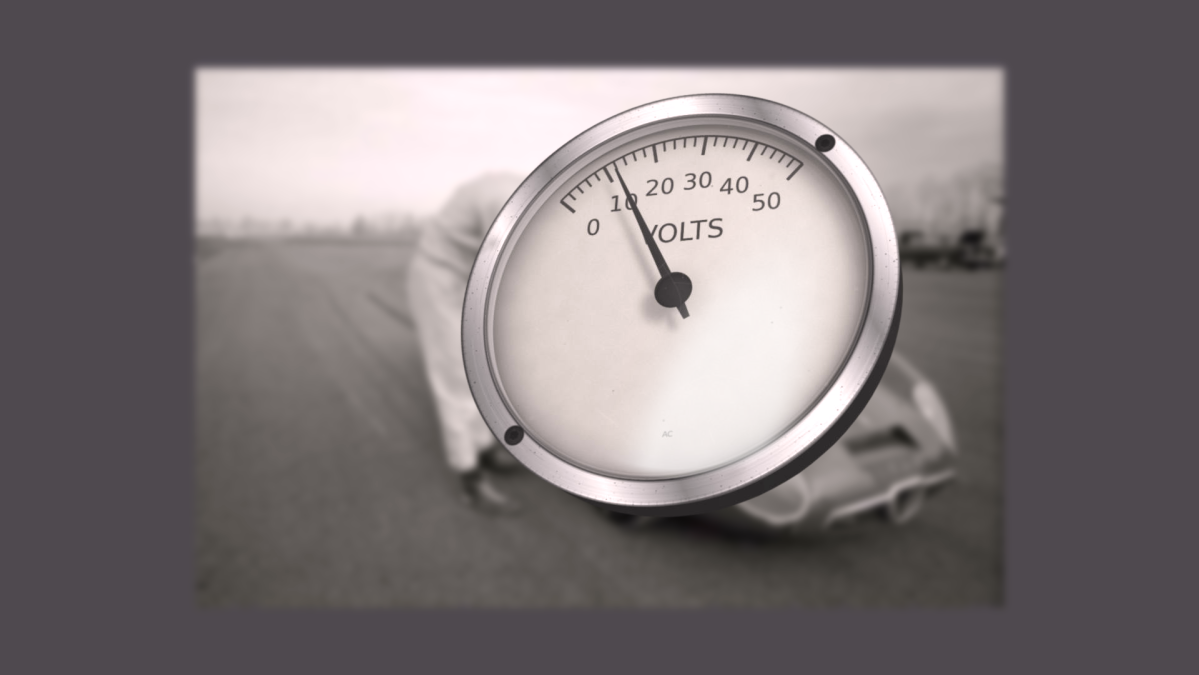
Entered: 12 V
